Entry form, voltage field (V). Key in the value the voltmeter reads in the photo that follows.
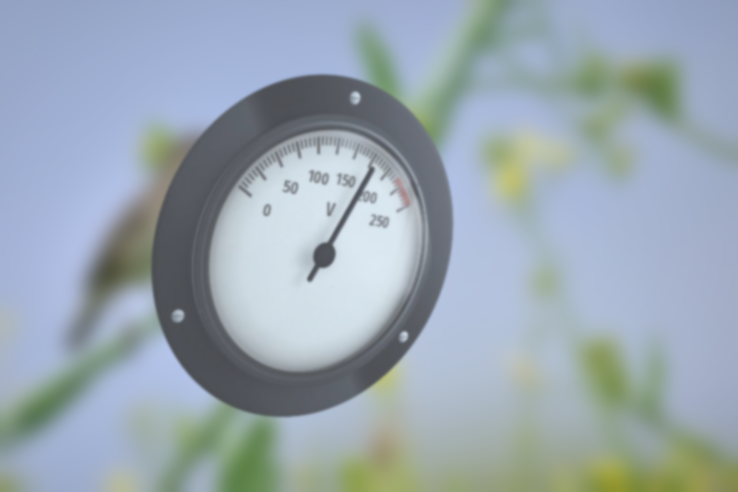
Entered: 175 V
